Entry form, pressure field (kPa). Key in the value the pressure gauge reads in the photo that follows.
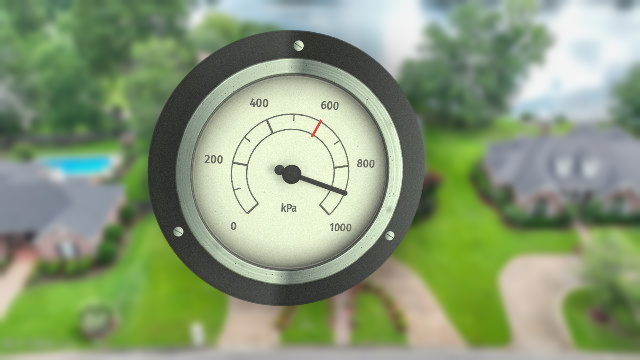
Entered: 900 kPa
